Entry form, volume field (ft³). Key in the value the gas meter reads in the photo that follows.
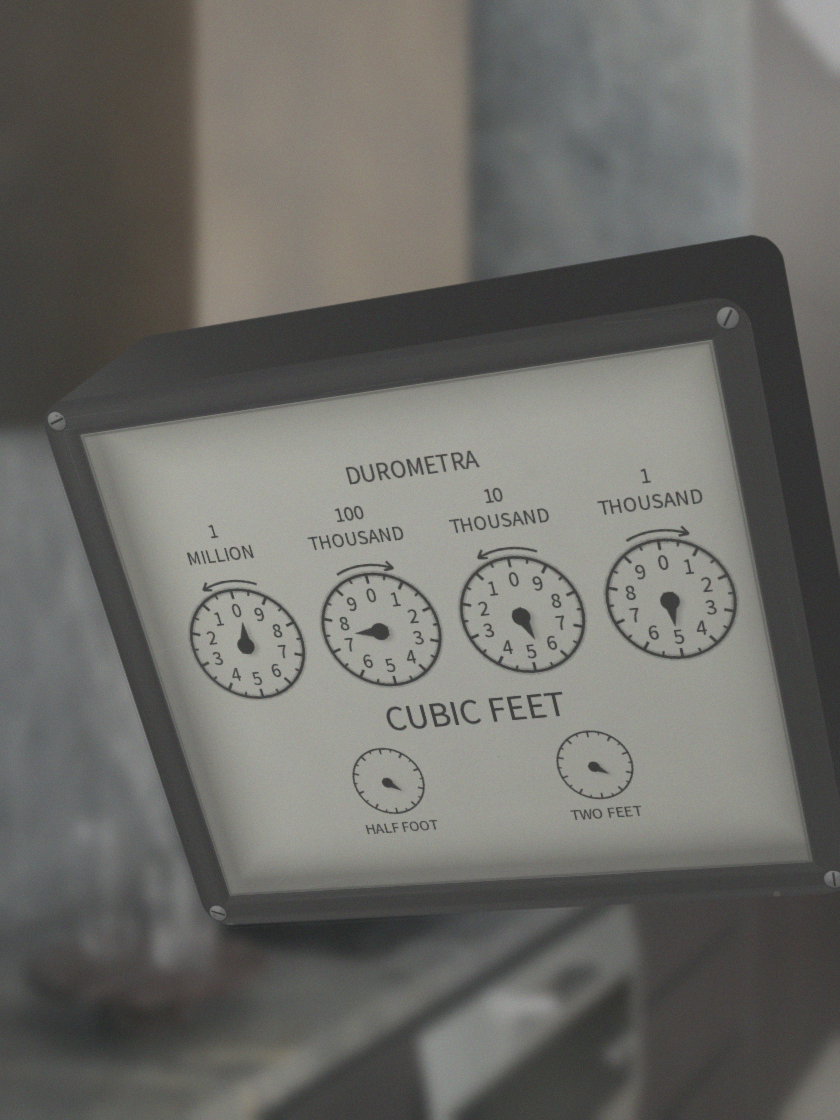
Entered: 975500 ft³
